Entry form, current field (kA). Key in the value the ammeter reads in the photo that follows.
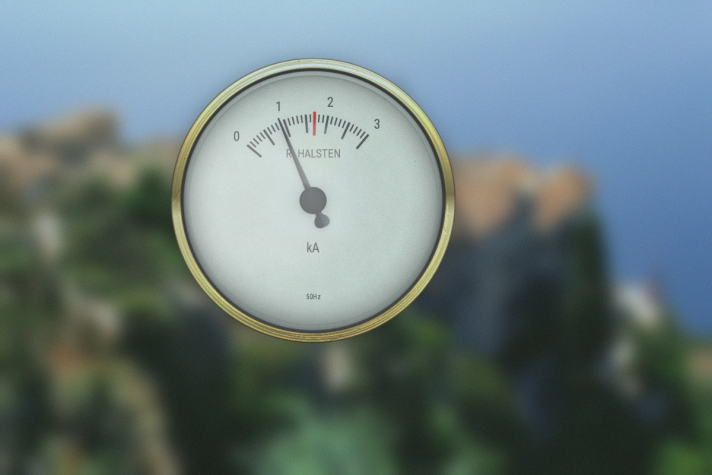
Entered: 0.9 kA
